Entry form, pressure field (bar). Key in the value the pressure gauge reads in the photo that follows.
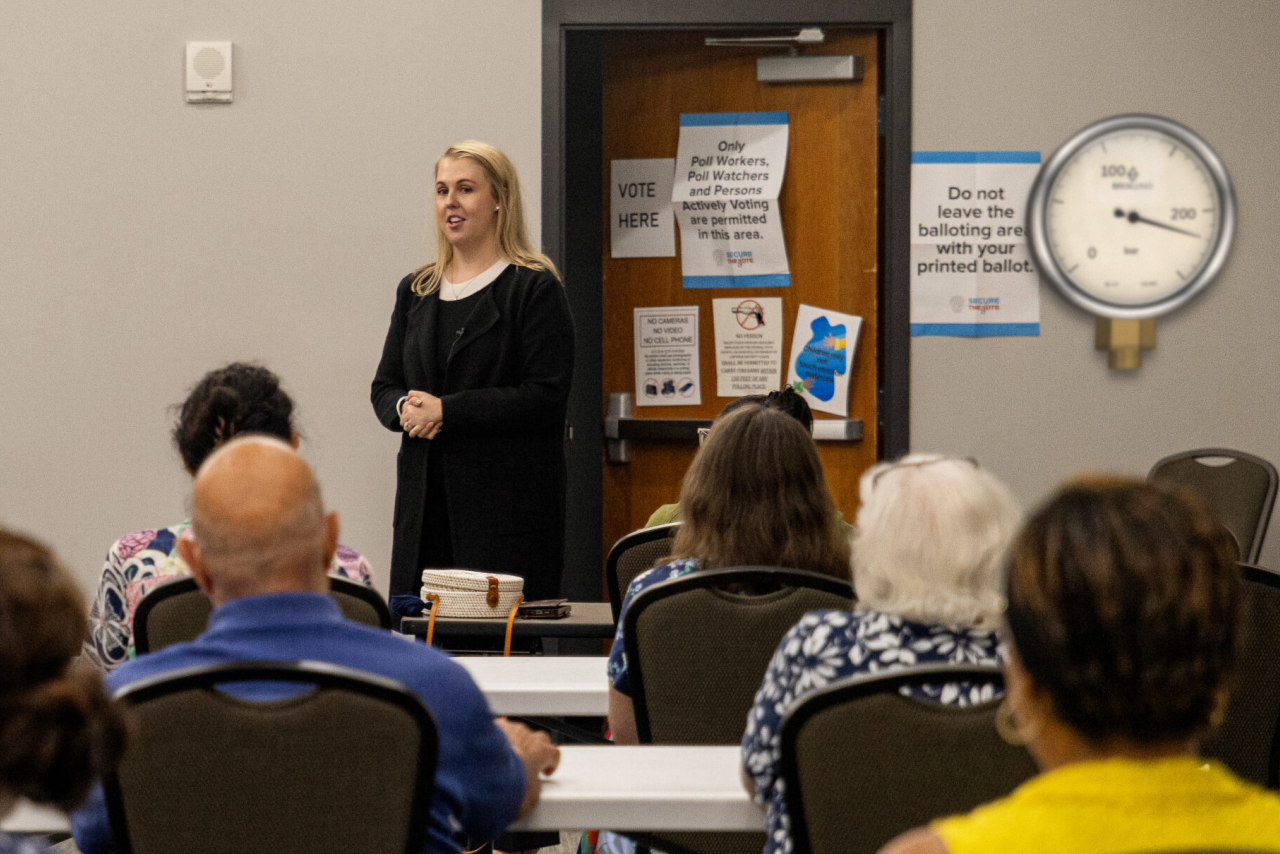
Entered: 220 bar
